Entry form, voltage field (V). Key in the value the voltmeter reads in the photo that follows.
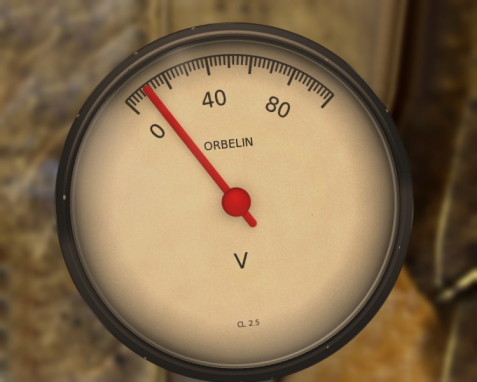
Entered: 10 V
